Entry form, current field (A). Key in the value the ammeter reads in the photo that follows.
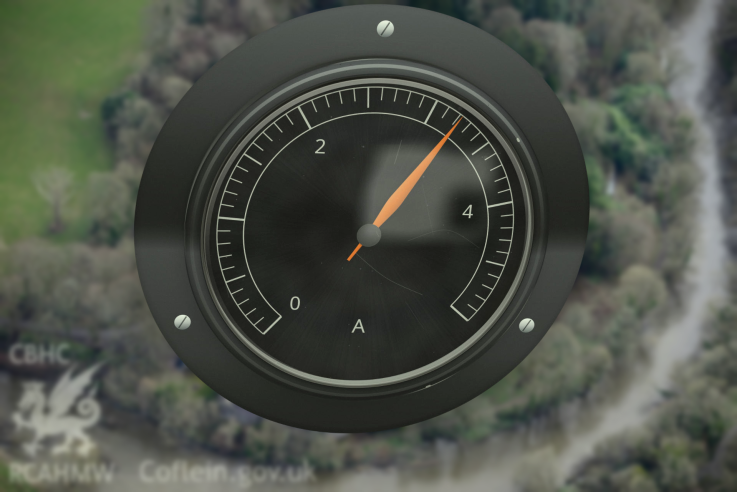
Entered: 3.2 A
